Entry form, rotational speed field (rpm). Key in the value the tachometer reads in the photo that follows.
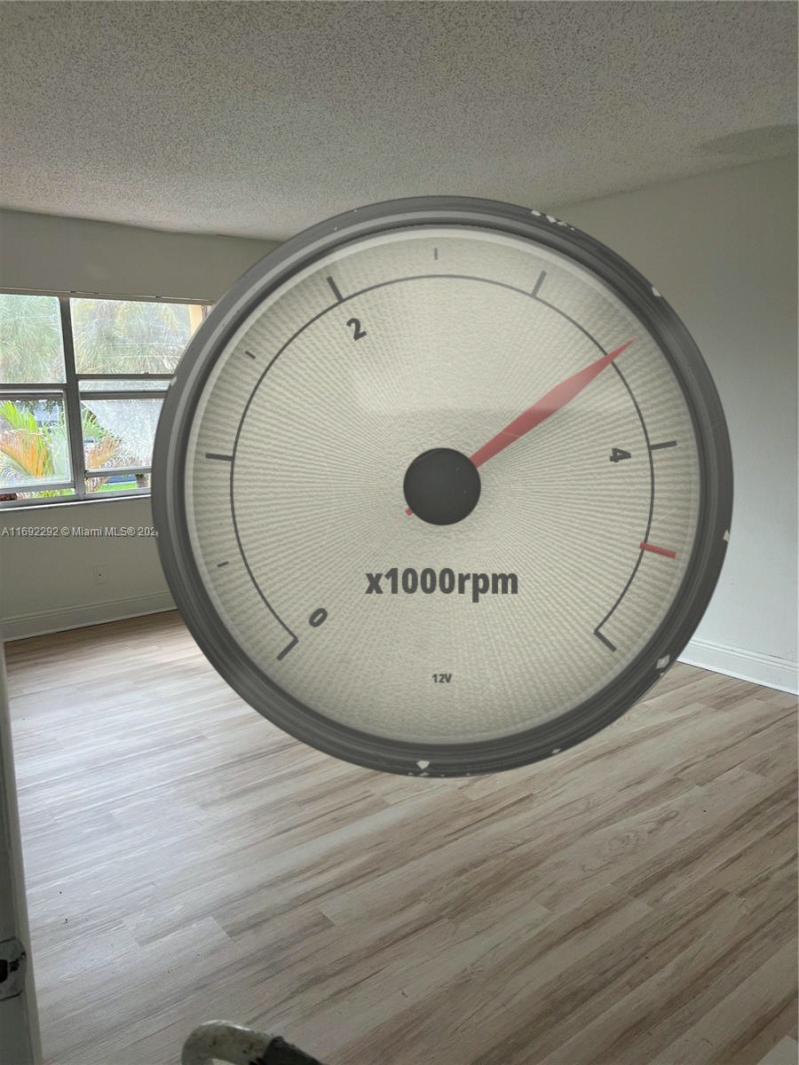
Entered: 3500 rpm
